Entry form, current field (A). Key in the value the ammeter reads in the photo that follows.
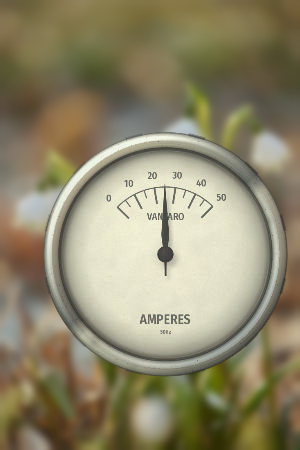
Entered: 25 A
